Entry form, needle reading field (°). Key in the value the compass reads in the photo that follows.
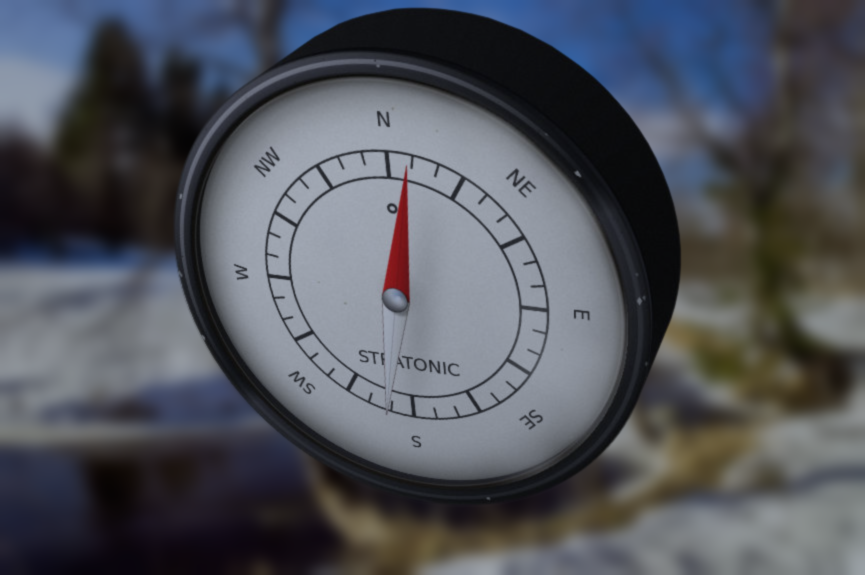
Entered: 10 °
